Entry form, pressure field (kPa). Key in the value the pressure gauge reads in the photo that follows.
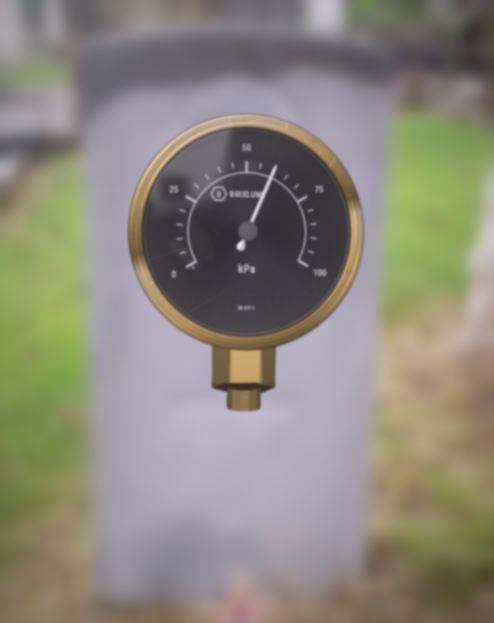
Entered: 60 kPa
